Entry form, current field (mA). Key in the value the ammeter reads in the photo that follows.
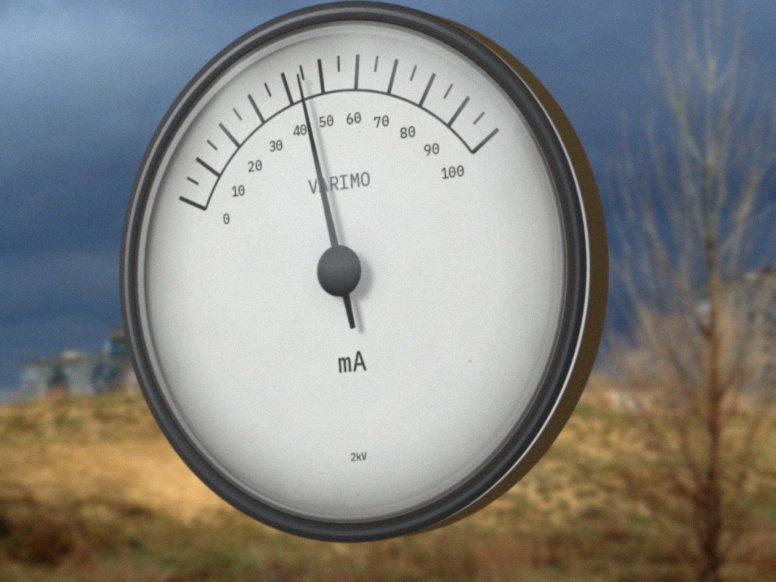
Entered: 45 mA
